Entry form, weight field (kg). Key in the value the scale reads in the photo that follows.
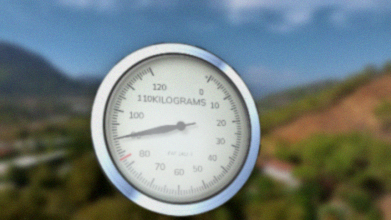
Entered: 90 kg
